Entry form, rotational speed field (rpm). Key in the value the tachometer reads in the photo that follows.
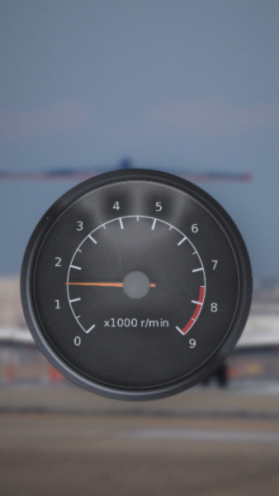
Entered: 1500 rpm
